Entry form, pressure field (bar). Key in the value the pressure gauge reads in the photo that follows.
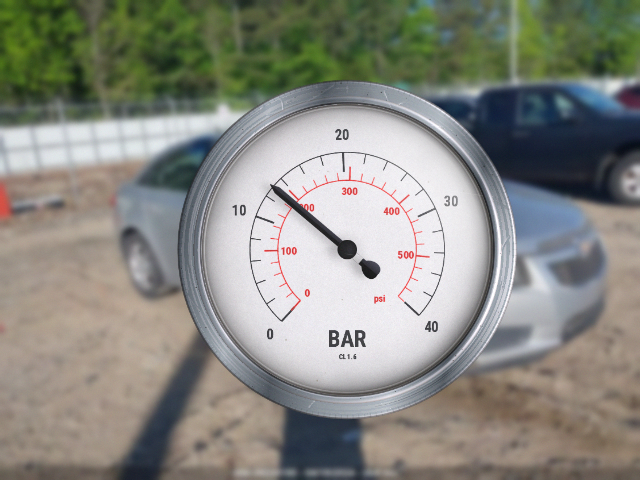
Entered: 13 bar
